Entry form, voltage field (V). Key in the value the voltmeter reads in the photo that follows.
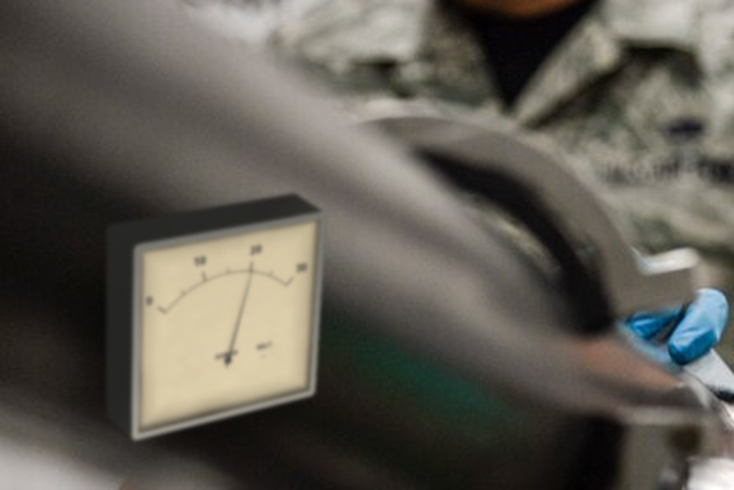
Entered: 20 V
